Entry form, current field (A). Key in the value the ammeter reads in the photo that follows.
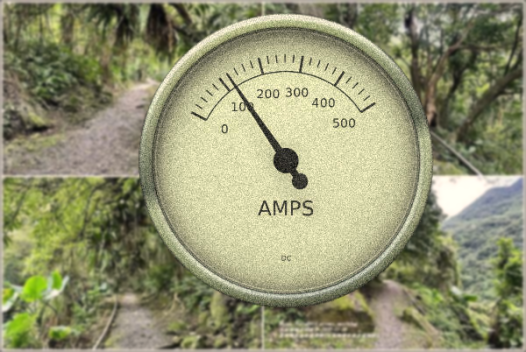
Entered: 120 A
